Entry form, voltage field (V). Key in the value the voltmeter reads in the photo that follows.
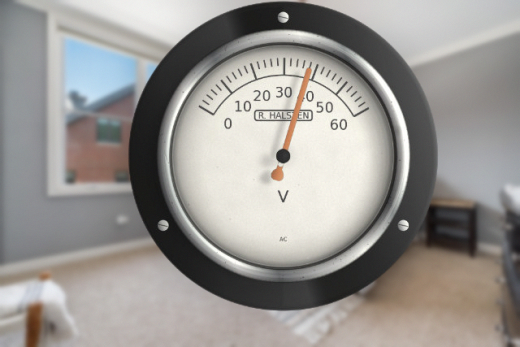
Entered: 38 V
